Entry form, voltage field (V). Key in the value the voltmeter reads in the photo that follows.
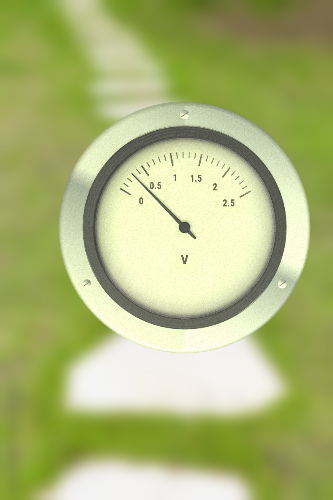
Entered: 0.3 V
